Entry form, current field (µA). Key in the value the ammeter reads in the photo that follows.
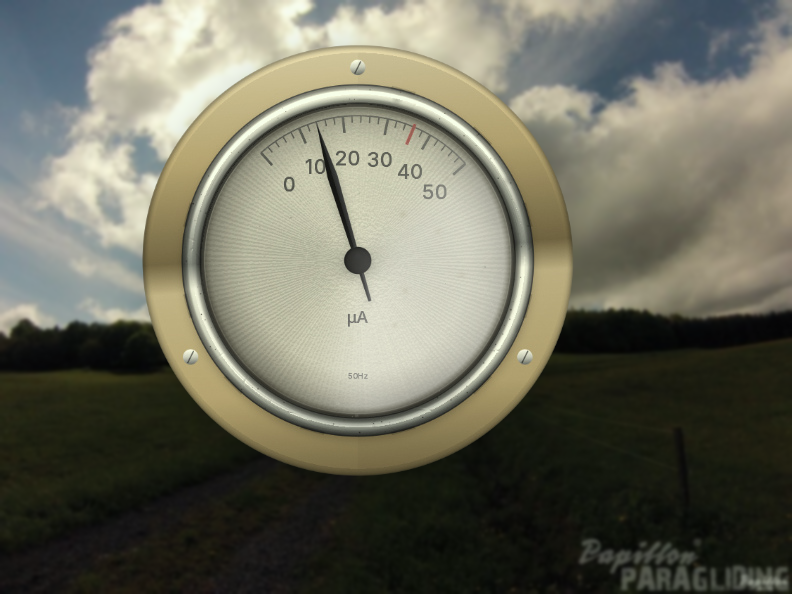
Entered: 14 µA
